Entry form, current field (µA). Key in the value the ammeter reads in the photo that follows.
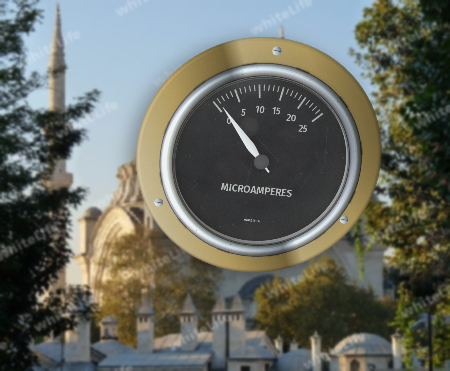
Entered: 1 µA
